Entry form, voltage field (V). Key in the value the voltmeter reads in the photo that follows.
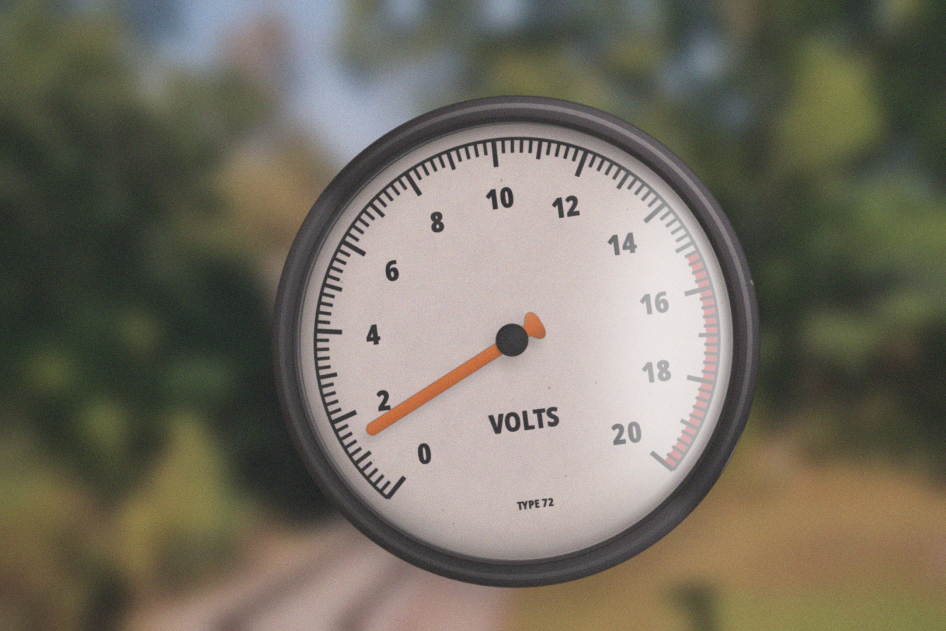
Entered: 1.4 V
